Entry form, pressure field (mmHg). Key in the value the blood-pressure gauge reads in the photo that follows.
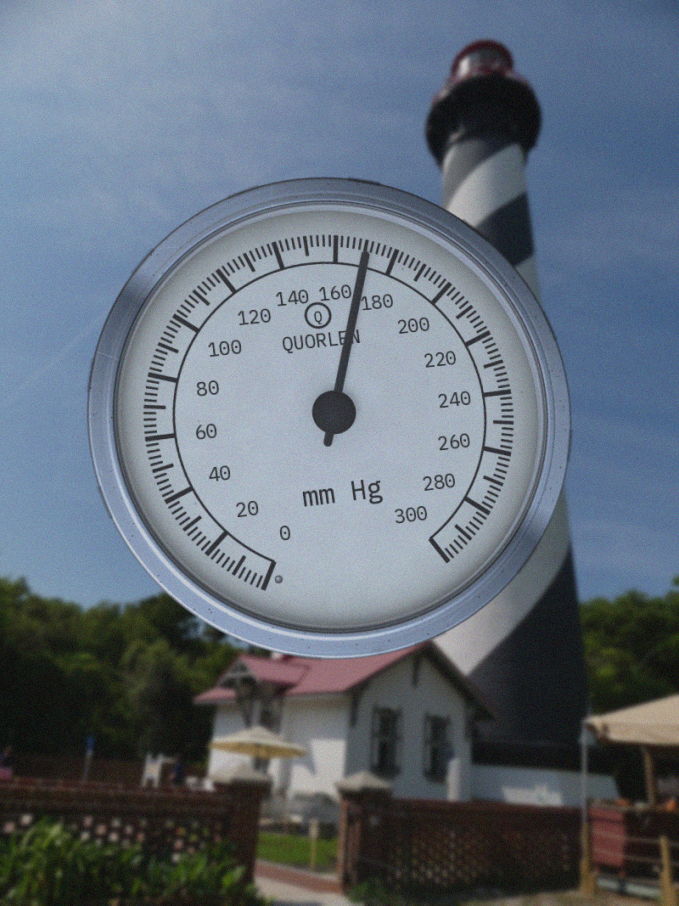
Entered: 170 mmHg
